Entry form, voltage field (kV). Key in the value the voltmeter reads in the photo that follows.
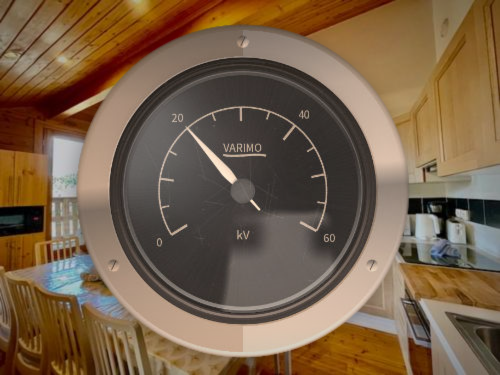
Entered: 20 kV
